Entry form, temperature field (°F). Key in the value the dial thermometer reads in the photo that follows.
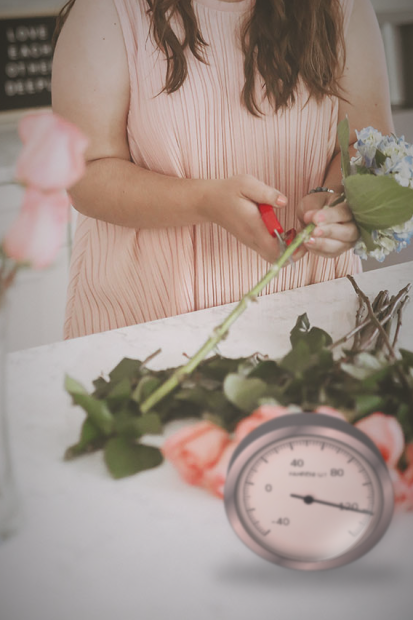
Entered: 120 °F
